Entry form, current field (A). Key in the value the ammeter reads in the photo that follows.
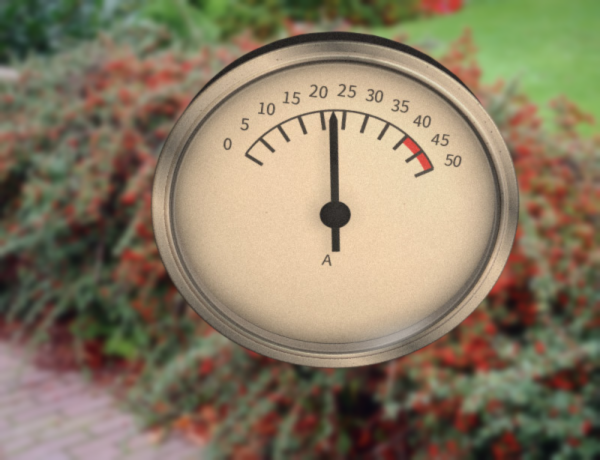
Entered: 22.5 A
